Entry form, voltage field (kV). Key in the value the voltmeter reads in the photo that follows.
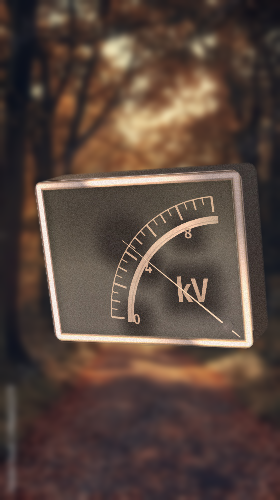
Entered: 4.5 kV
